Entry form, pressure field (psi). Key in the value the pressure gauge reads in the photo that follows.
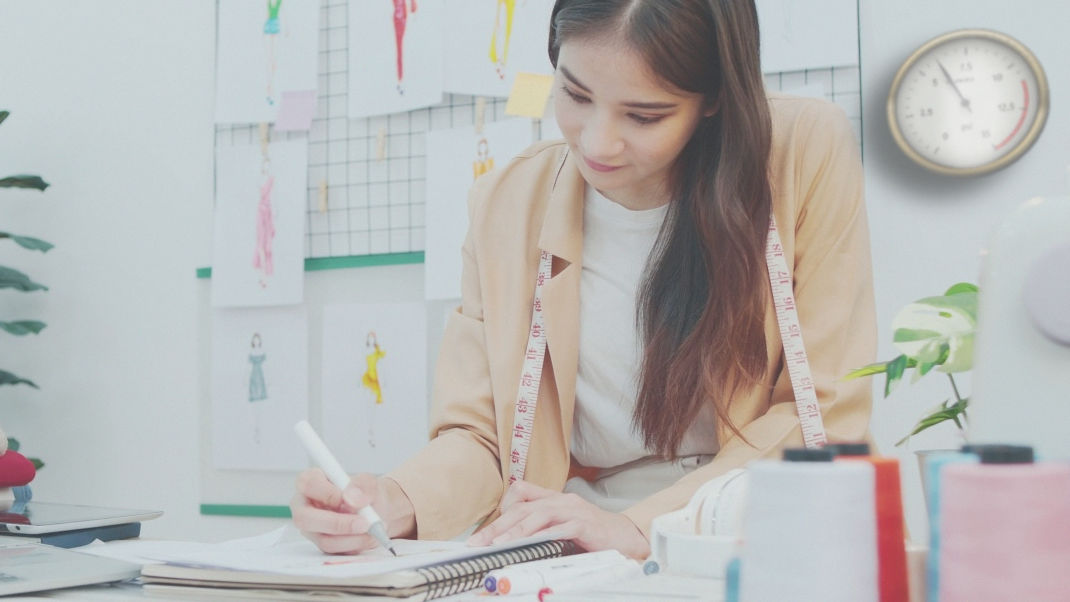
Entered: 6 psi
